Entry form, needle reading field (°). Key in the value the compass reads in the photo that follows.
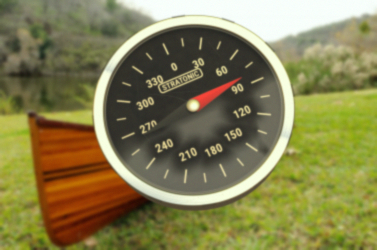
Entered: 82.5 °
